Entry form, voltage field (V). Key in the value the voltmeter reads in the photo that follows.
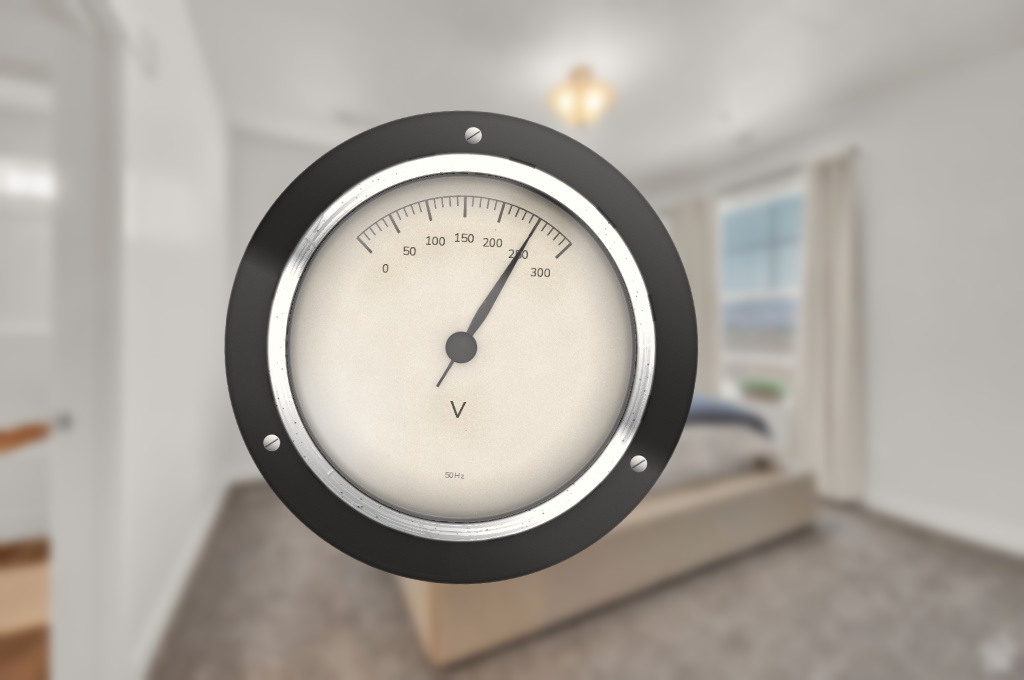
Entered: 250 V
